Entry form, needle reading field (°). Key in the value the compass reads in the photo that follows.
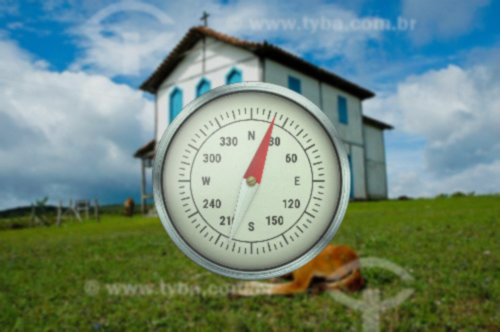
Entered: 20 °
